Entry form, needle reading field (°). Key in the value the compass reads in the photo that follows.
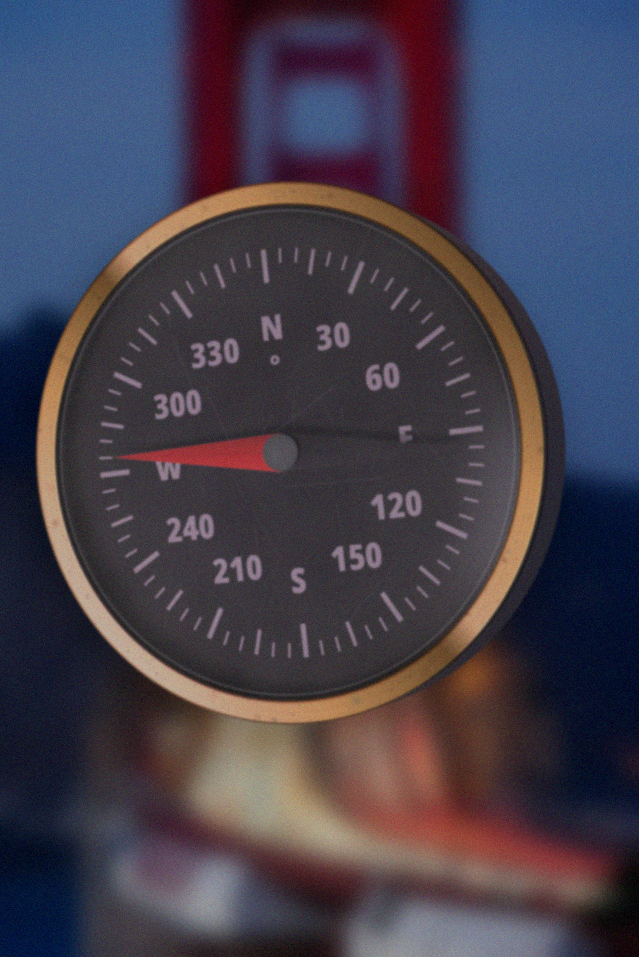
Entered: 275 °
